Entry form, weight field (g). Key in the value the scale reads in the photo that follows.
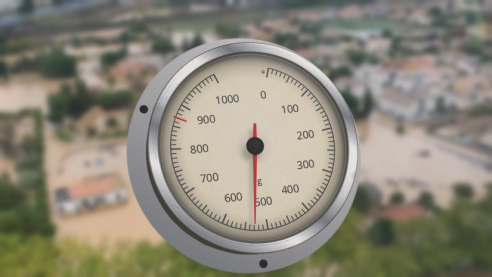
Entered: 530 g
